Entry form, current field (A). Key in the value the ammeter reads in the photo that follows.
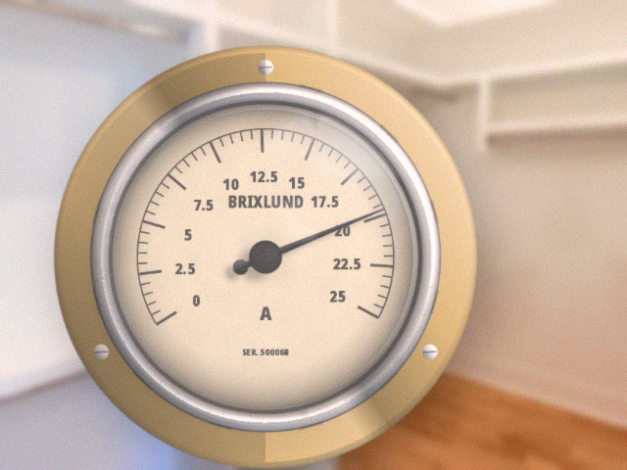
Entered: 19.75 A
